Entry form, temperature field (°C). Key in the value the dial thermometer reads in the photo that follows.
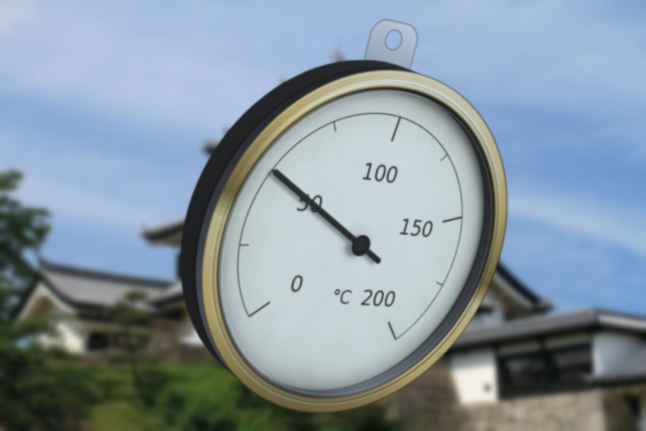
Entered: 50 °C
